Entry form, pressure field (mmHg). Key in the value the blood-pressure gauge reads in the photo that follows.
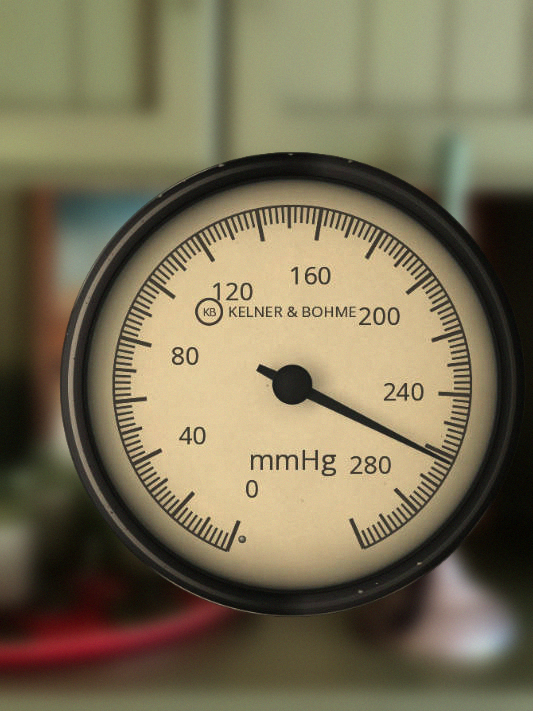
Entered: 262 mmHg
